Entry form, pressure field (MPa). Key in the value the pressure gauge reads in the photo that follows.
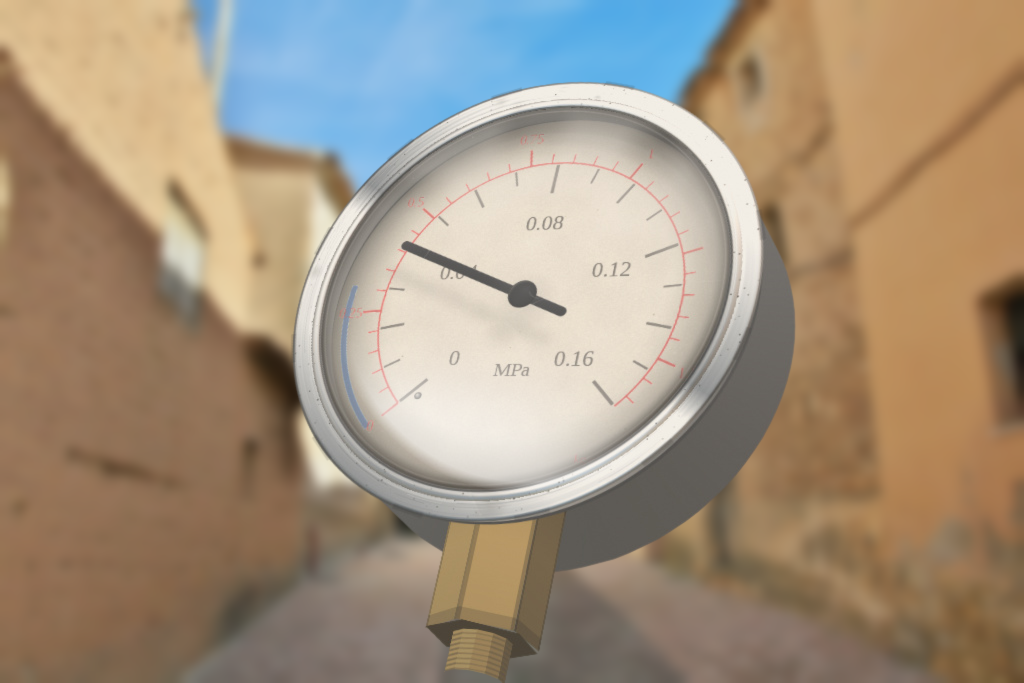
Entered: 0.04 MPa
